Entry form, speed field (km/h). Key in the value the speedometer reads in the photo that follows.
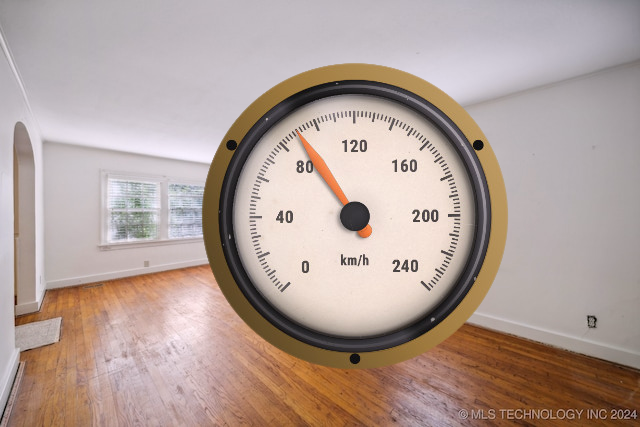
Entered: 90 km/h
